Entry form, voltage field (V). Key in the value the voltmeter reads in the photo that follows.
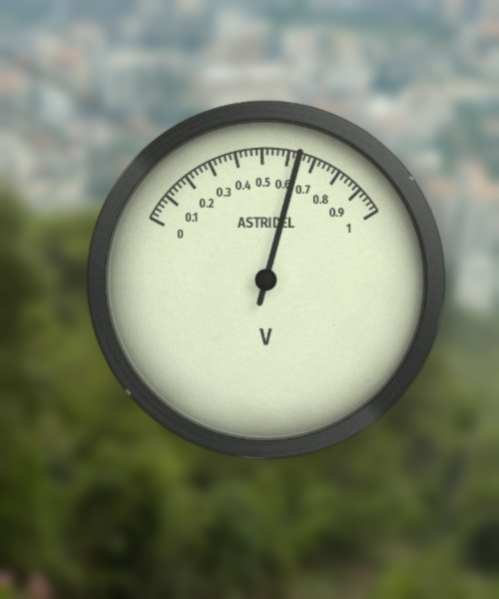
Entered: 0.64 V
